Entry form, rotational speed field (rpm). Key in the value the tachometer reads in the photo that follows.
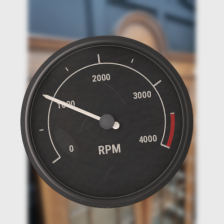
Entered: 1000 rpm
